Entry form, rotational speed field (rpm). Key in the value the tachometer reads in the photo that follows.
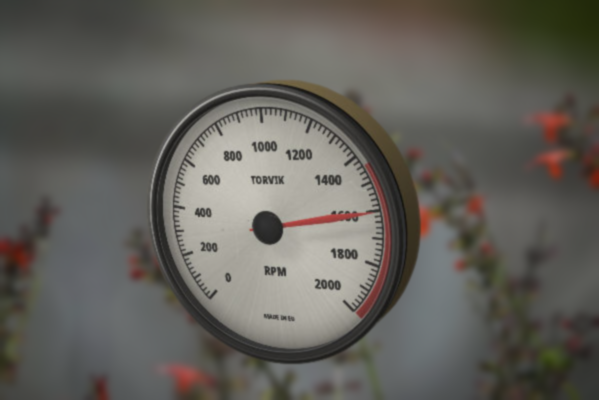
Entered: 1600 rpm
